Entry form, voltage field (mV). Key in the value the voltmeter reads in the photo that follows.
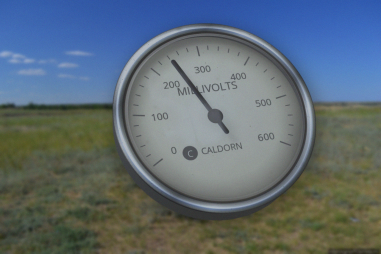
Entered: 240 mV
